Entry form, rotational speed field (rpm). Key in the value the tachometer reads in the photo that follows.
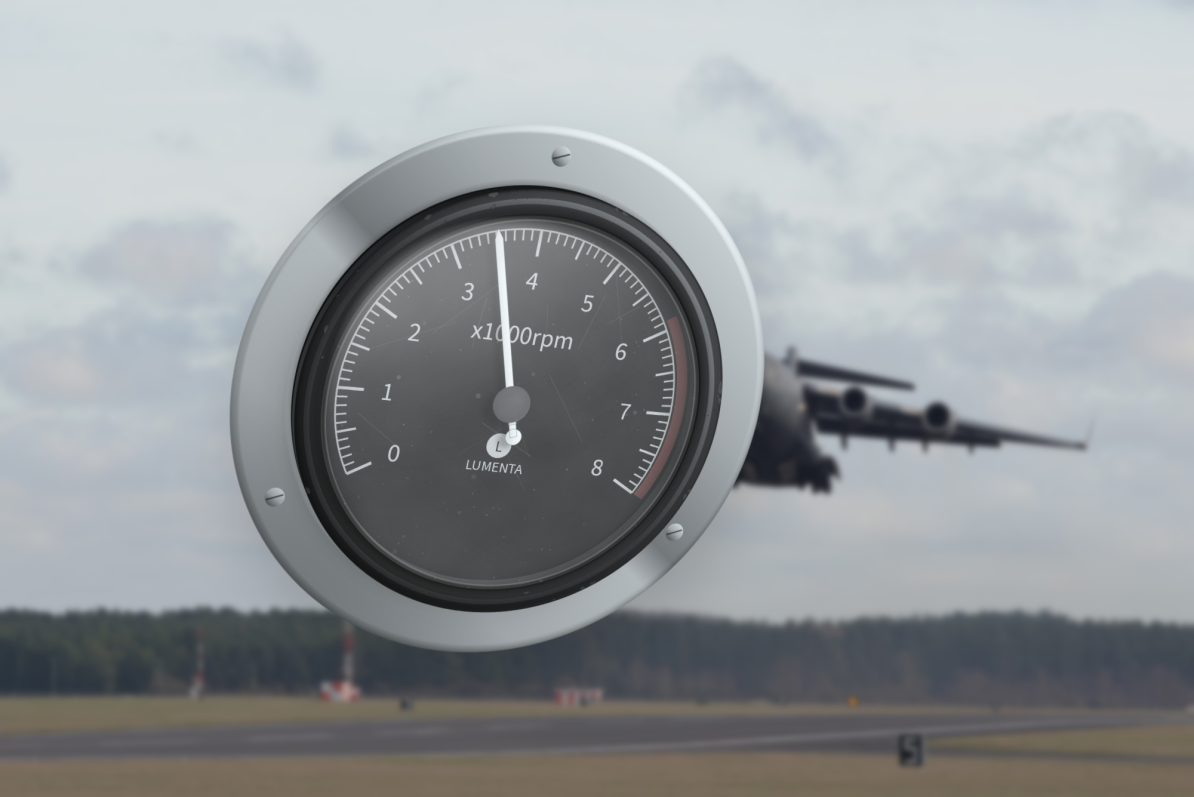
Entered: 3500 rpm
